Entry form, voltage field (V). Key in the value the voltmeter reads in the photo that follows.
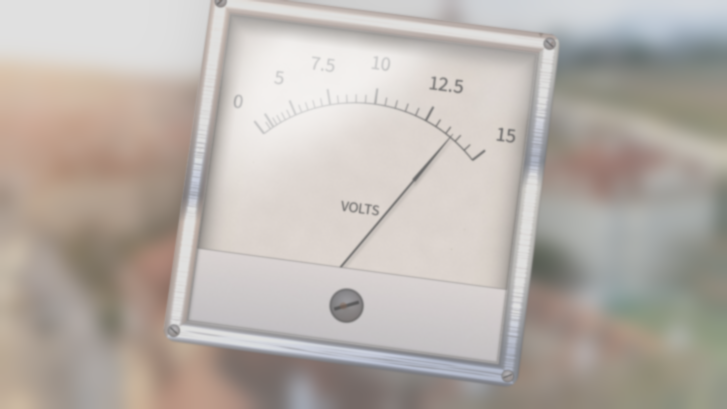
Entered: 13.75 V
